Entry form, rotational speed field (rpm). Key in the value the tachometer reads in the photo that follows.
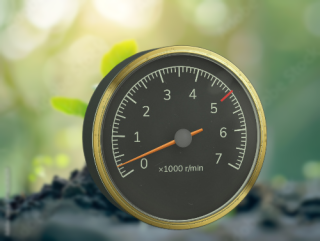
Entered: 300 rpm
